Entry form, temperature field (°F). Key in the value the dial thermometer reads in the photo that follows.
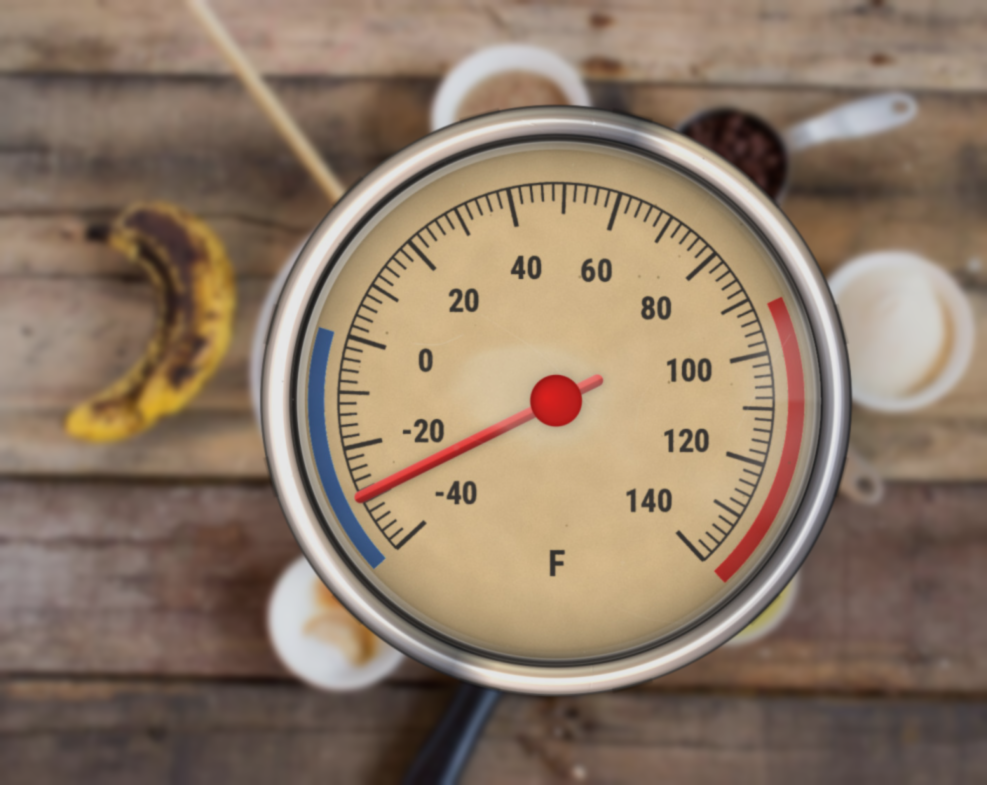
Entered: -29 °F
